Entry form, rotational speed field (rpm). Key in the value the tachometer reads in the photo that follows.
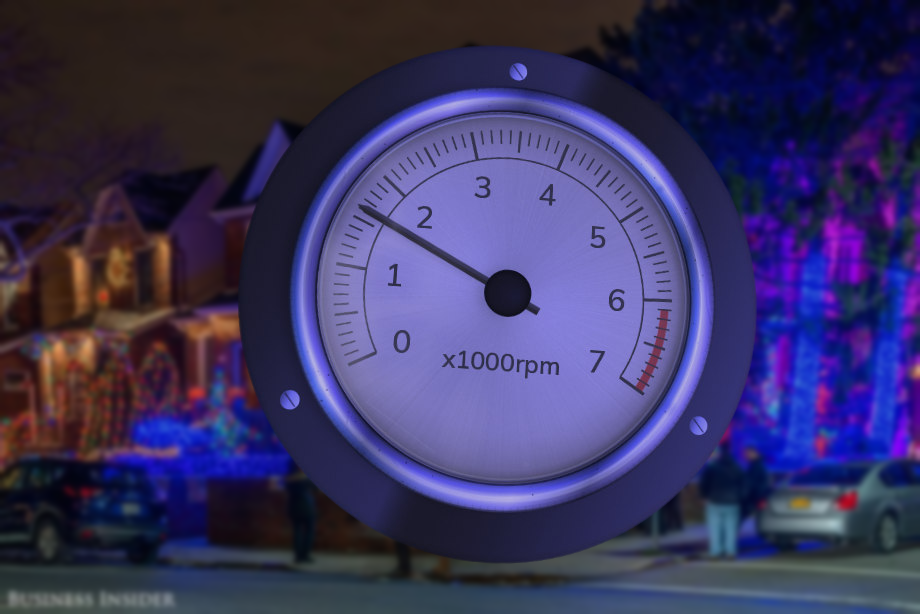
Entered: 1600 rpm
